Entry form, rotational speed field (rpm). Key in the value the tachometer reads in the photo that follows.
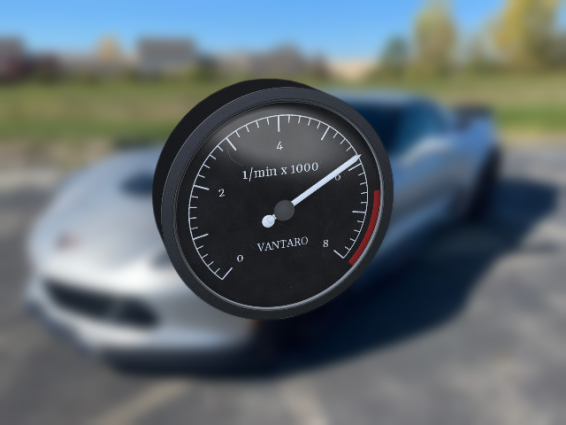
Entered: 5800 rpm
